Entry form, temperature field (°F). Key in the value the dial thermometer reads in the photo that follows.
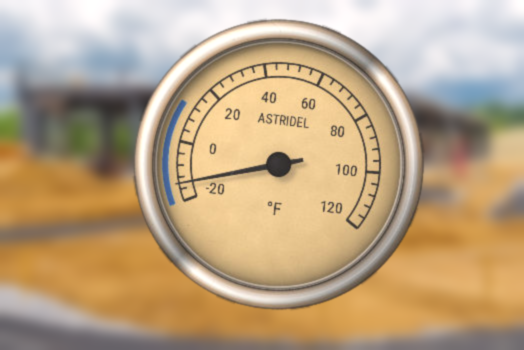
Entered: -14 °F
